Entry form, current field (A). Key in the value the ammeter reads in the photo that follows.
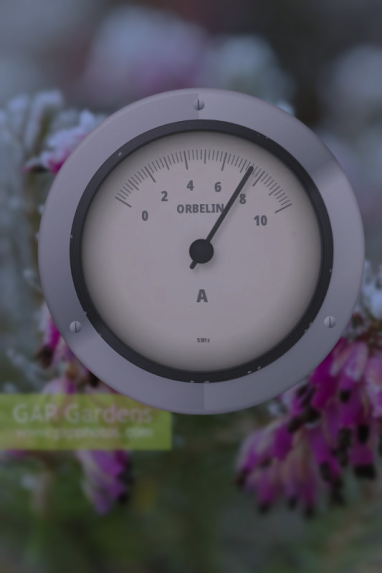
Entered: 7.4 A
